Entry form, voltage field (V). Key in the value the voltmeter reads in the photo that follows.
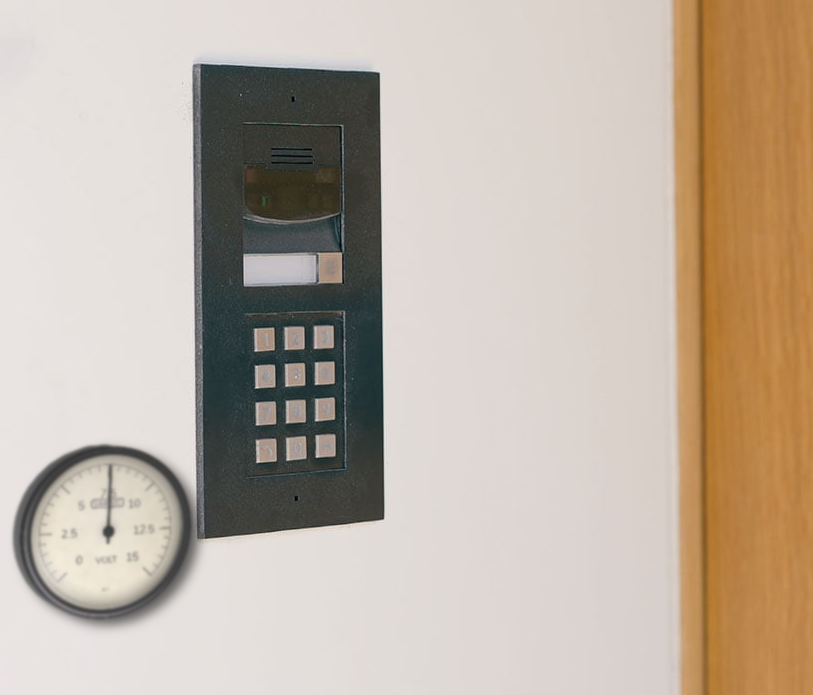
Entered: 7.5 V
